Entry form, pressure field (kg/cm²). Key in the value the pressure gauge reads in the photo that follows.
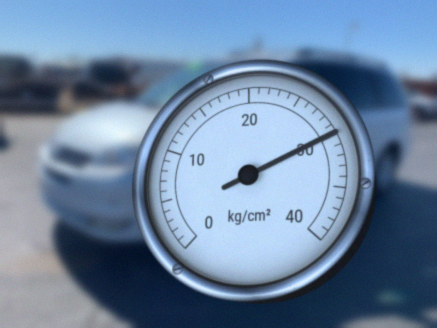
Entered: 30 kg/cm²
